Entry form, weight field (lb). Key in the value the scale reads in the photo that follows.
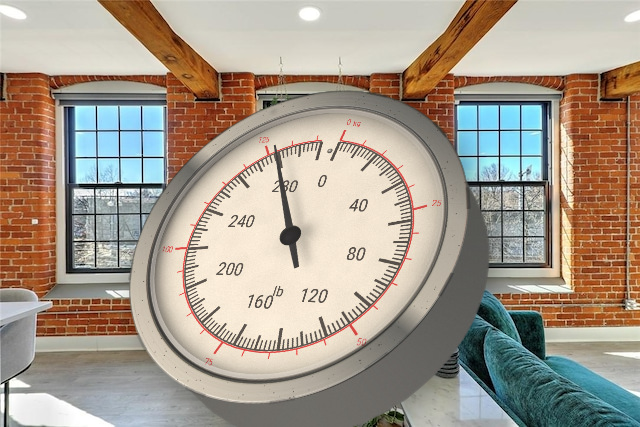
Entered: 280 lb
